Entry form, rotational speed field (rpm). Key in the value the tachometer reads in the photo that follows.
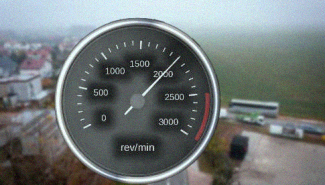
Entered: 2000 rpm
